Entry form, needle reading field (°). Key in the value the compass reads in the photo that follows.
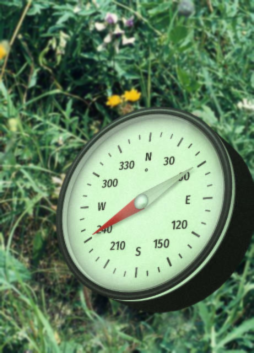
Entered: 240 °
